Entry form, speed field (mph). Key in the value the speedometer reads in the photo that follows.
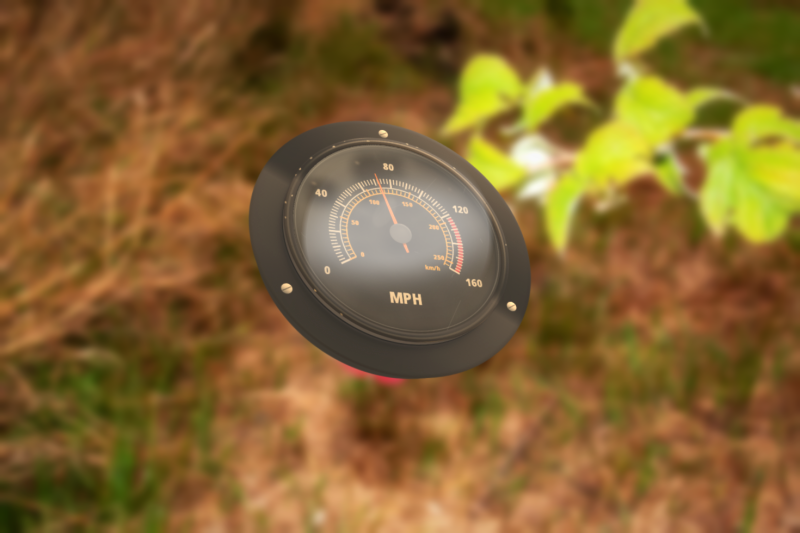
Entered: 70 mph
